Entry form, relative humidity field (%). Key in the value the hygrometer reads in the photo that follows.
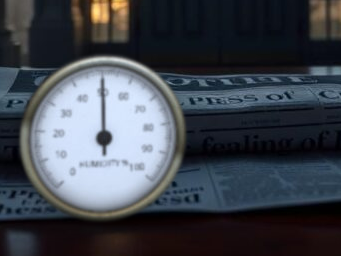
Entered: 50 %
